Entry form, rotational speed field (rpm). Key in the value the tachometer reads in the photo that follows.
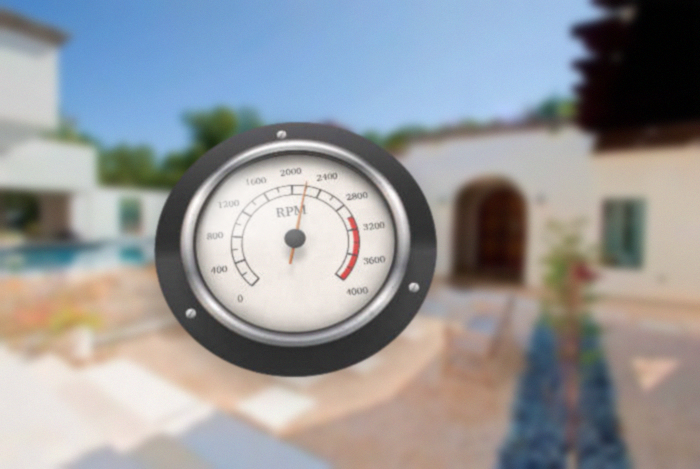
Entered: 2200 rpm
